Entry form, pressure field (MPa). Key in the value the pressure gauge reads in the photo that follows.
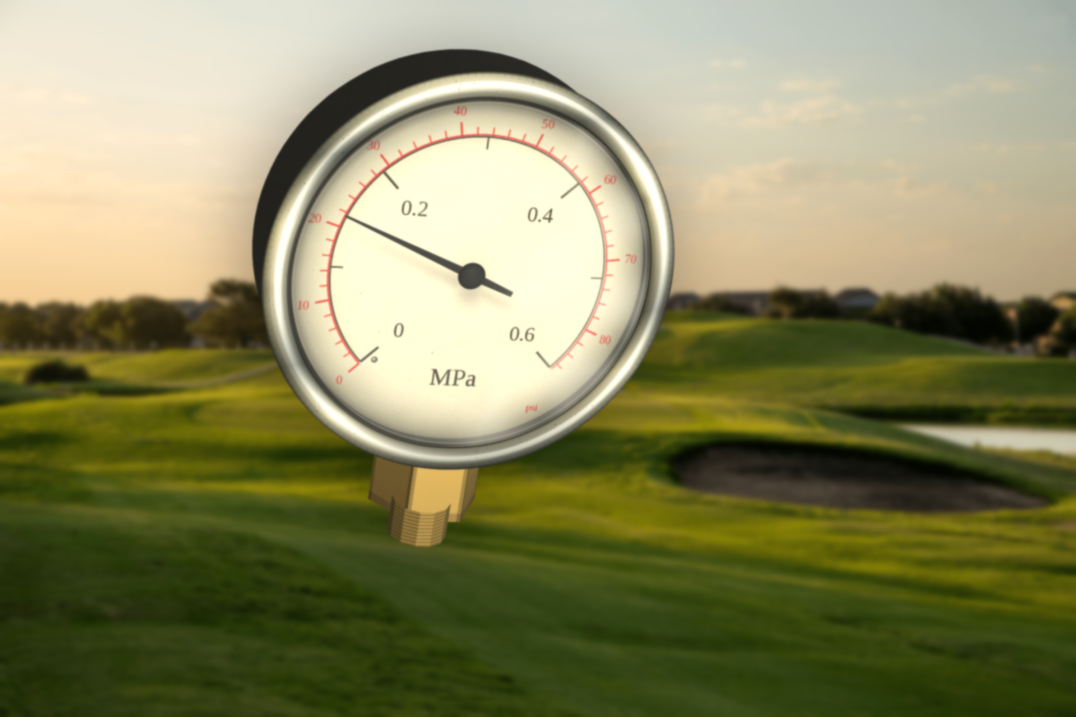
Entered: 0.15 MPa
